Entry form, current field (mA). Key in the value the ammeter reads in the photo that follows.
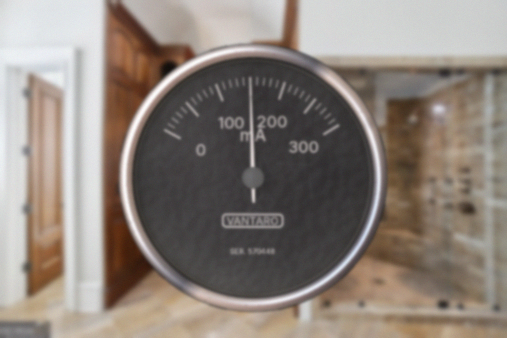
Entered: 150 mA
